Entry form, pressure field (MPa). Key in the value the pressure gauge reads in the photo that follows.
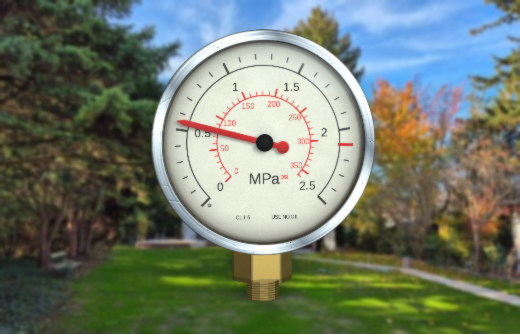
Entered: 0.55 MPa
